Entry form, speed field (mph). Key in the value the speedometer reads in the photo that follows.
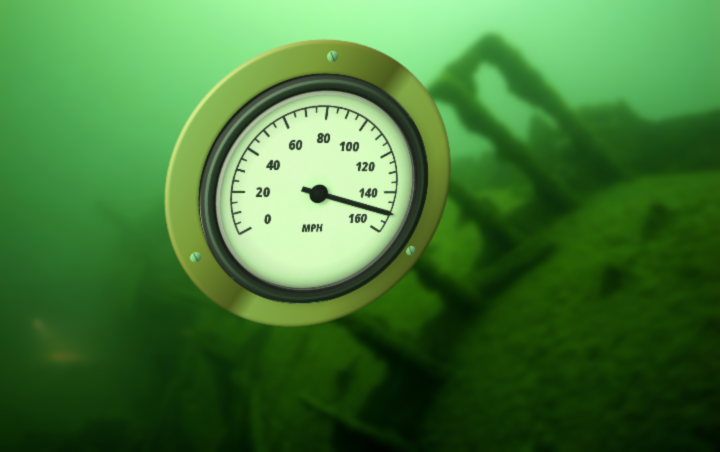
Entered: 150 mph
